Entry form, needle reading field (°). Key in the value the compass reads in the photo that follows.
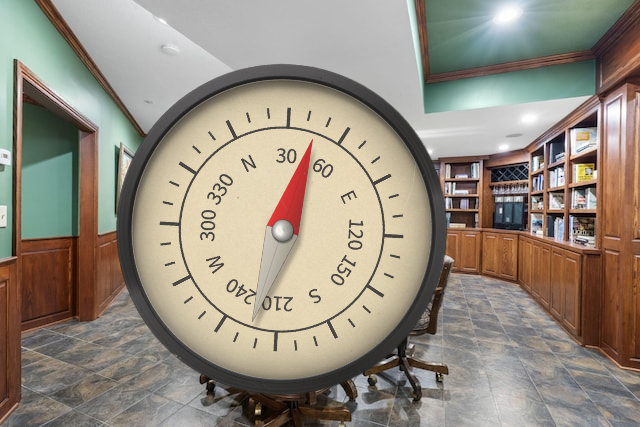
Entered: 45 °
